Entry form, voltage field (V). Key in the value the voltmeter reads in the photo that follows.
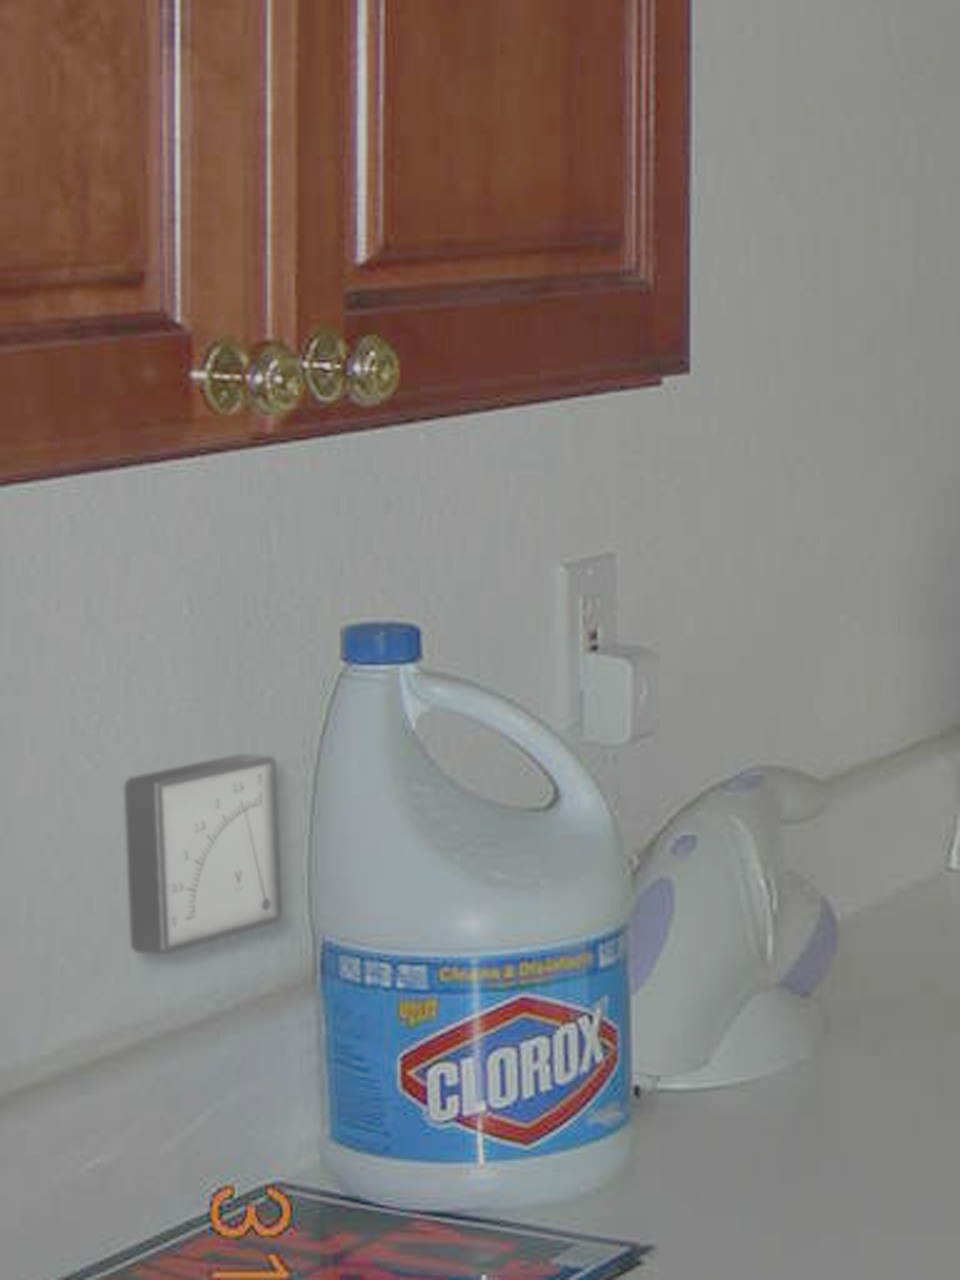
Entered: 2.5 V
